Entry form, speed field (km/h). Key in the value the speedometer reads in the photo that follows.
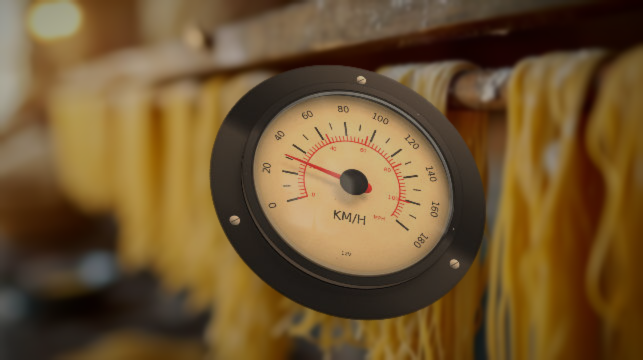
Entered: 30 km/h
